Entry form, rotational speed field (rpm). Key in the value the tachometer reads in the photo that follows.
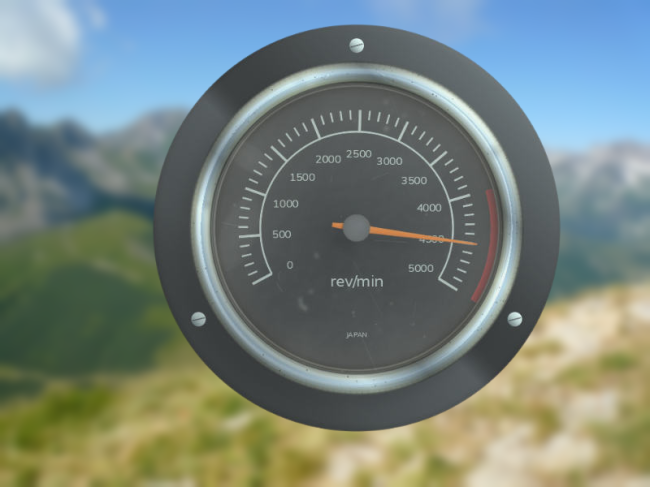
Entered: 4500 rpm
